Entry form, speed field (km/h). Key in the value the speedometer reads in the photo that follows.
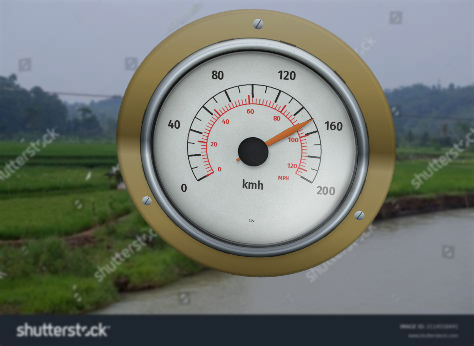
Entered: 150 km/h
